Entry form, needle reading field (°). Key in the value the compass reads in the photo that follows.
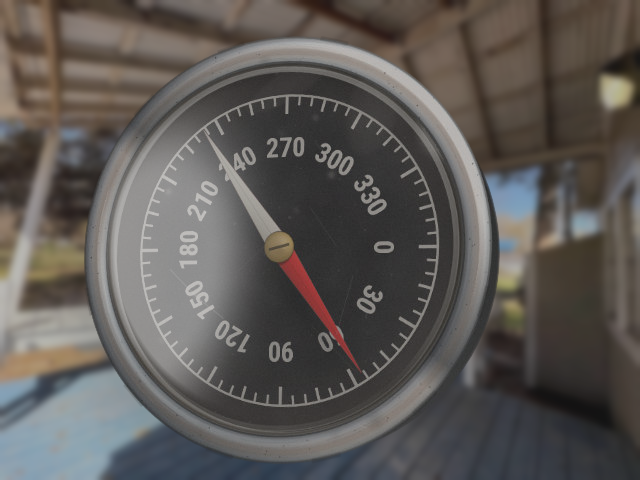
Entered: 55 °
